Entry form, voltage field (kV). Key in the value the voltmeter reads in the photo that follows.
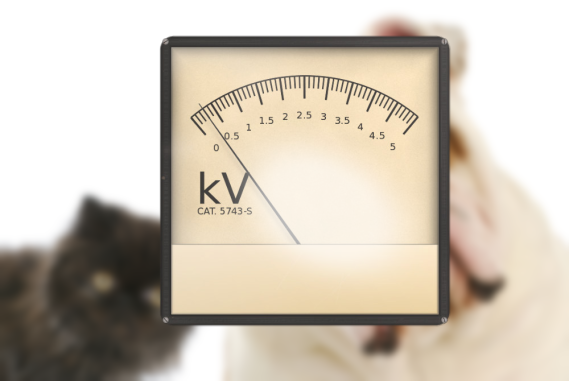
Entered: 0.3 kV
